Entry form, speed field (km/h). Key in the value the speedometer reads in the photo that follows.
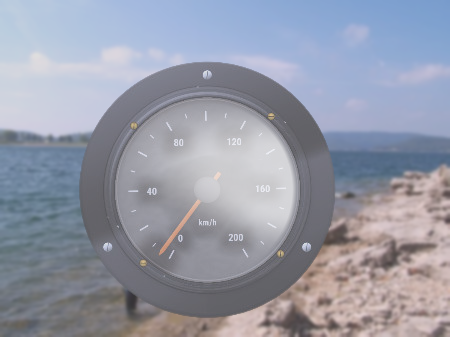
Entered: 5 km/h
